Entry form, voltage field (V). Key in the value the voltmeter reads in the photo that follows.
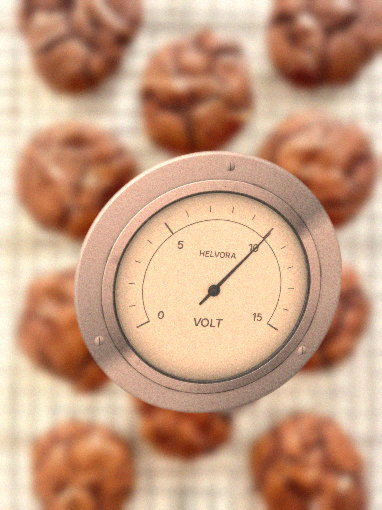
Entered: 10 V
